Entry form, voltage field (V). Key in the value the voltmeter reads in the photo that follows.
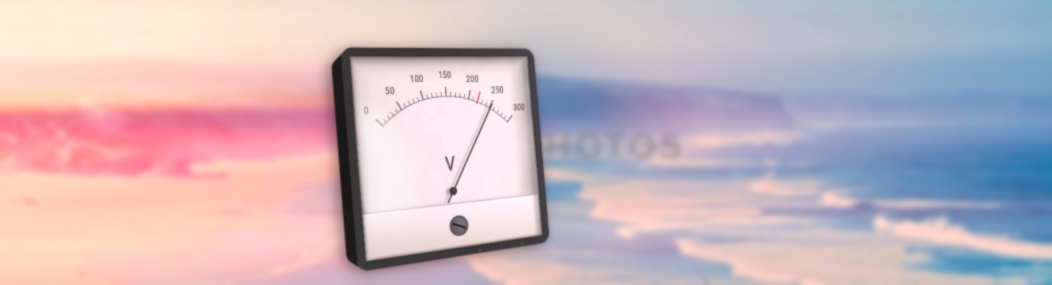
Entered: 250 V
